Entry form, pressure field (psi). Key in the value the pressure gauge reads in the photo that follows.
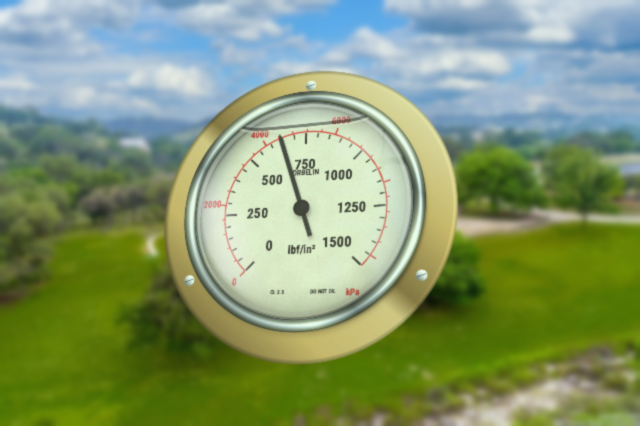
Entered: 650 psi
